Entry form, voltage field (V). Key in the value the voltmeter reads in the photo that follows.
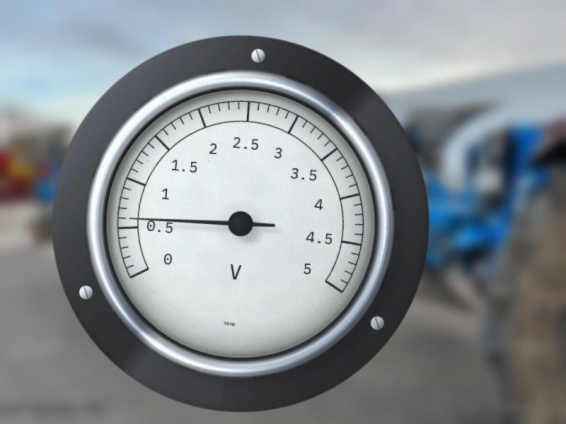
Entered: 0.6 V
